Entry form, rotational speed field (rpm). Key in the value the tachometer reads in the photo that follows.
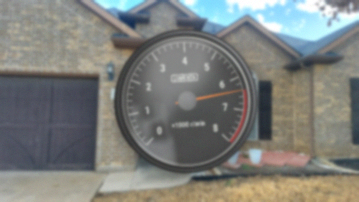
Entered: 6400 rpm
